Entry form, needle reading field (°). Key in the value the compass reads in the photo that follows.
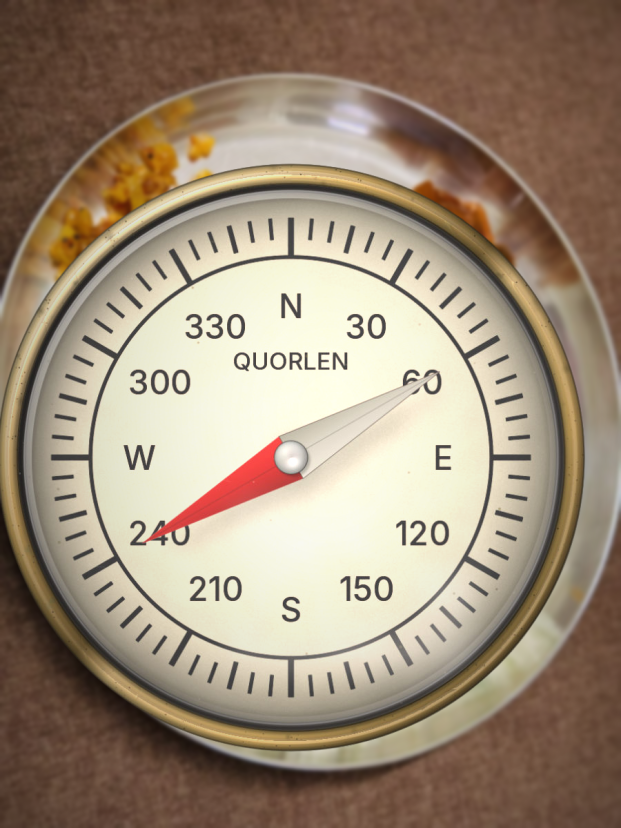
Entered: 240 °
